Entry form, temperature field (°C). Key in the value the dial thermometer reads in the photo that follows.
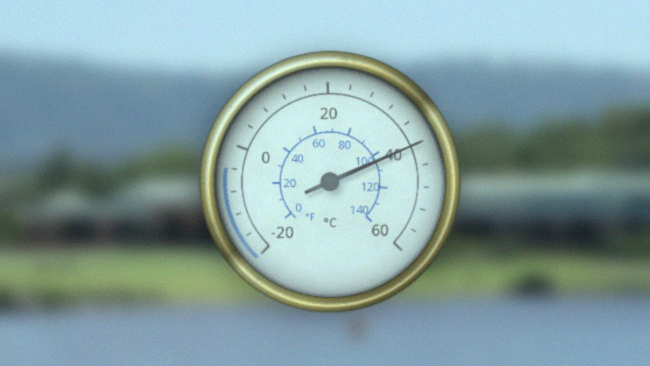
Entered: 40 °C
